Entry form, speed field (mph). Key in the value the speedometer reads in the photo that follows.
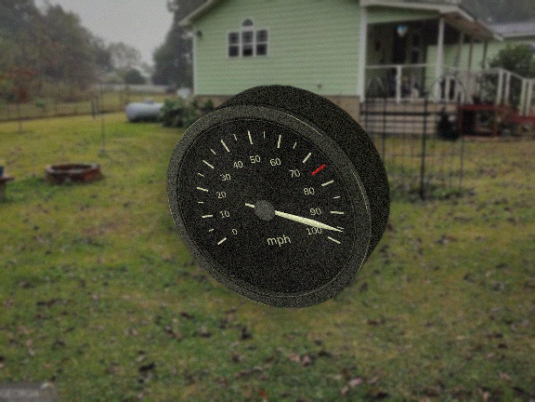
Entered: 95 mph
